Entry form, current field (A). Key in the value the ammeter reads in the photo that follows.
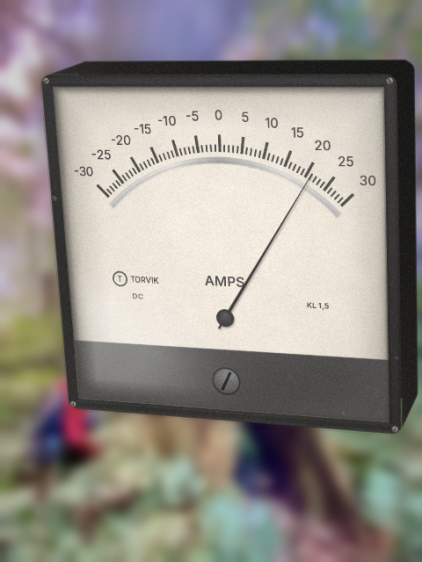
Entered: 21 A
